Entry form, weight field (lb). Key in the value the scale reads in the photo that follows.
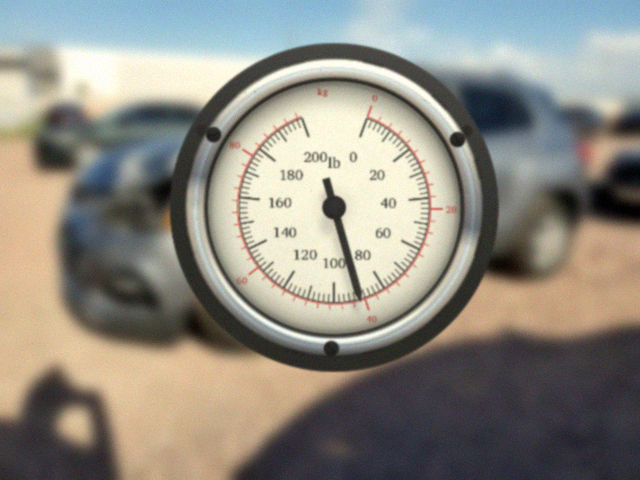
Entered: 90 lb
